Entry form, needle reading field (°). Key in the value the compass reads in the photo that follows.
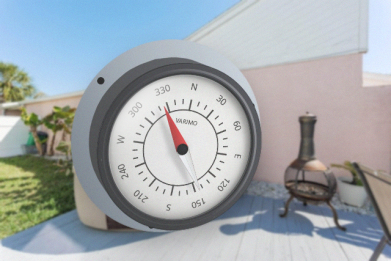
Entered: 325 °
